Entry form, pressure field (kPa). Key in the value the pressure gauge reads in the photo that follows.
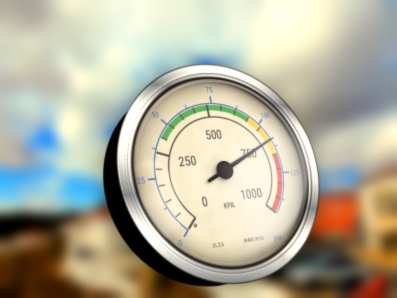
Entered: 750 kPa
